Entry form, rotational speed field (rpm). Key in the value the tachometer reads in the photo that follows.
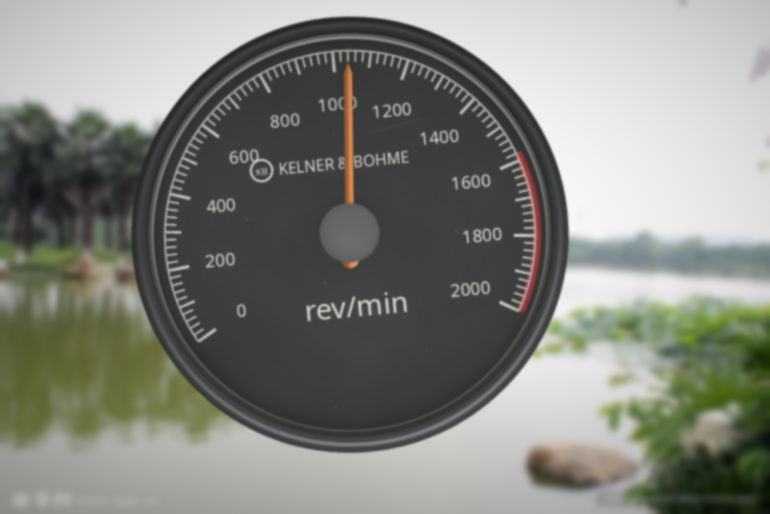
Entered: 1040 rpm
